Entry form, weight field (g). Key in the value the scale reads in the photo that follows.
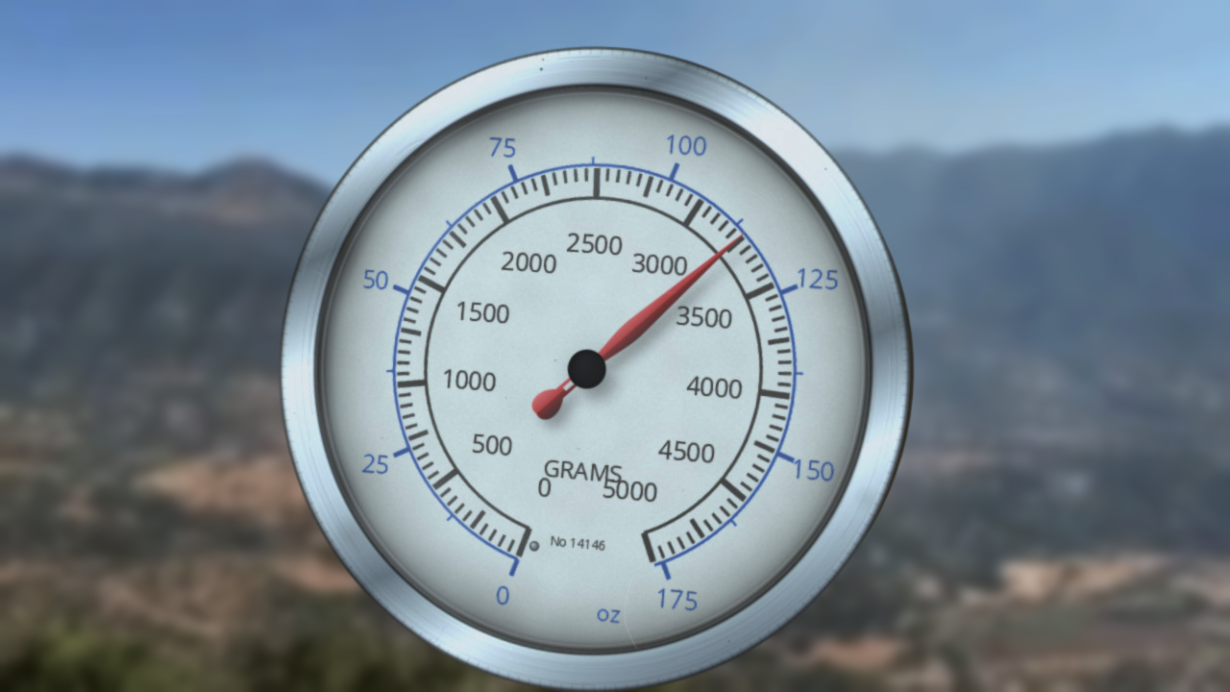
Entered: 3250 g
